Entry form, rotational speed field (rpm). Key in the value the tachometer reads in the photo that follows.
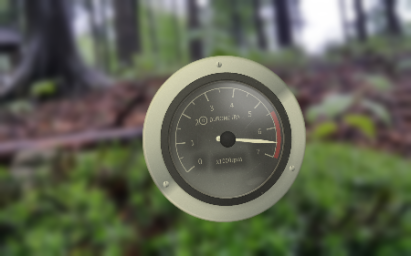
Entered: 6500 rpm
